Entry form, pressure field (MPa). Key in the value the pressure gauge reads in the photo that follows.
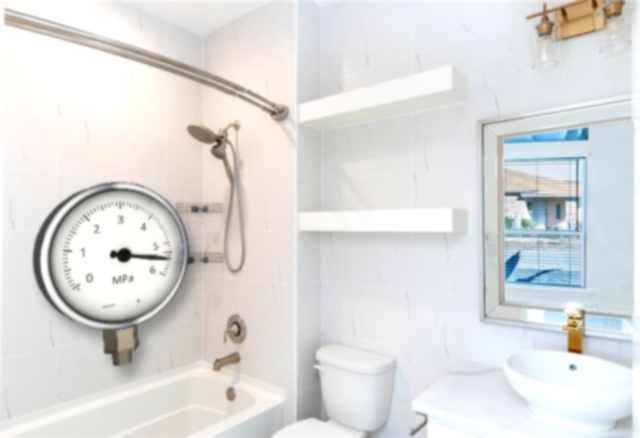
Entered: 5.5 MPa
